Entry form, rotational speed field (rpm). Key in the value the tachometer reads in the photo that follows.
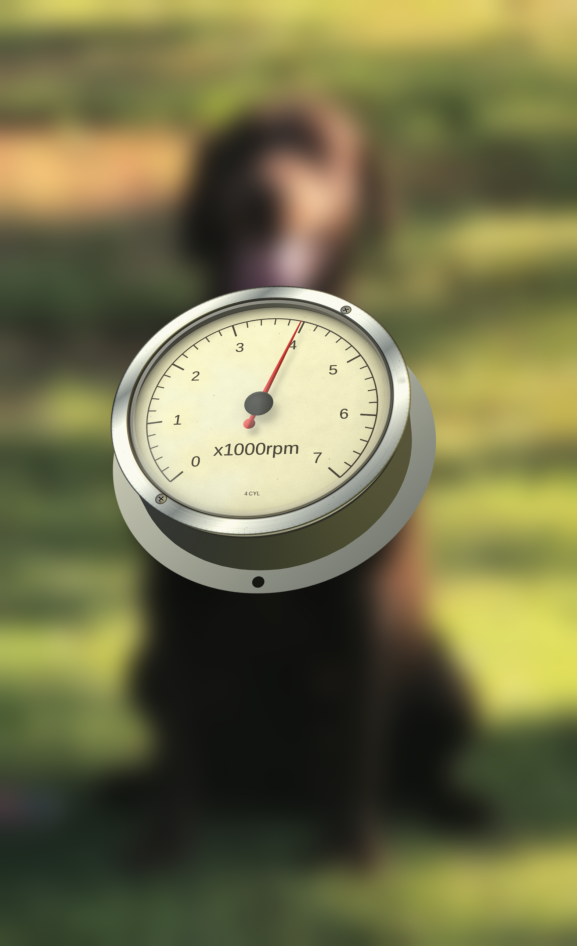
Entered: 4000 rpm
